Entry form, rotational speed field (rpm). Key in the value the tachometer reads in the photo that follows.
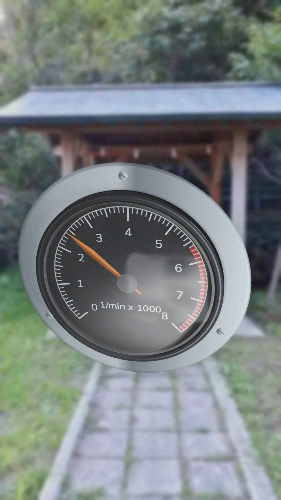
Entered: 2500 rpm
